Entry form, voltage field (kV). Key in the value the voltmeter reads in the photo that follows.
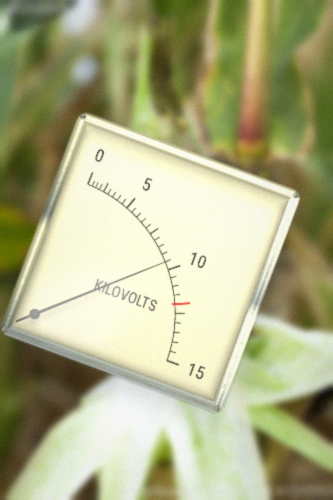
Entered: 9.5 kV
